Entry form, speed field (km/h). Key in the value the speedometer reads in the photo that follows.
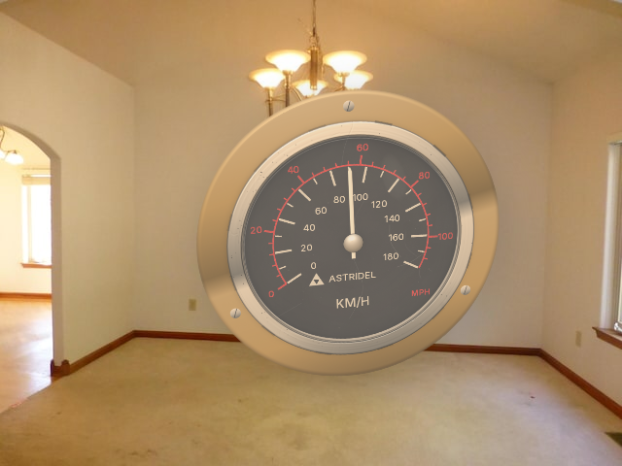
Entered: 90 km/h
